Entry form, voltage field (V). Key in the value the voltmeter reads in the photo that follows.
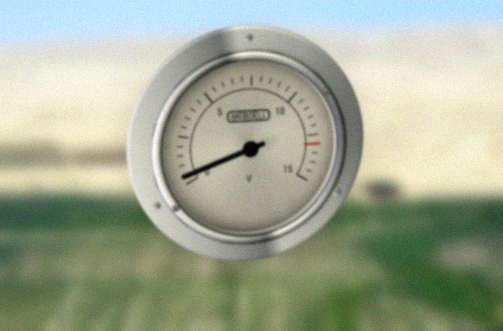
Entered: 0.5 V
